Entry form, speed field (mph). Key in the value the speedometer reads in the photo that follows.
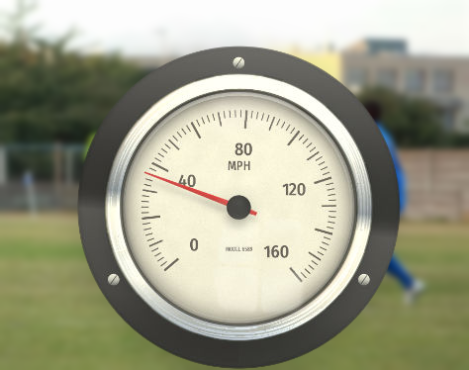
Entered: 36 mph
